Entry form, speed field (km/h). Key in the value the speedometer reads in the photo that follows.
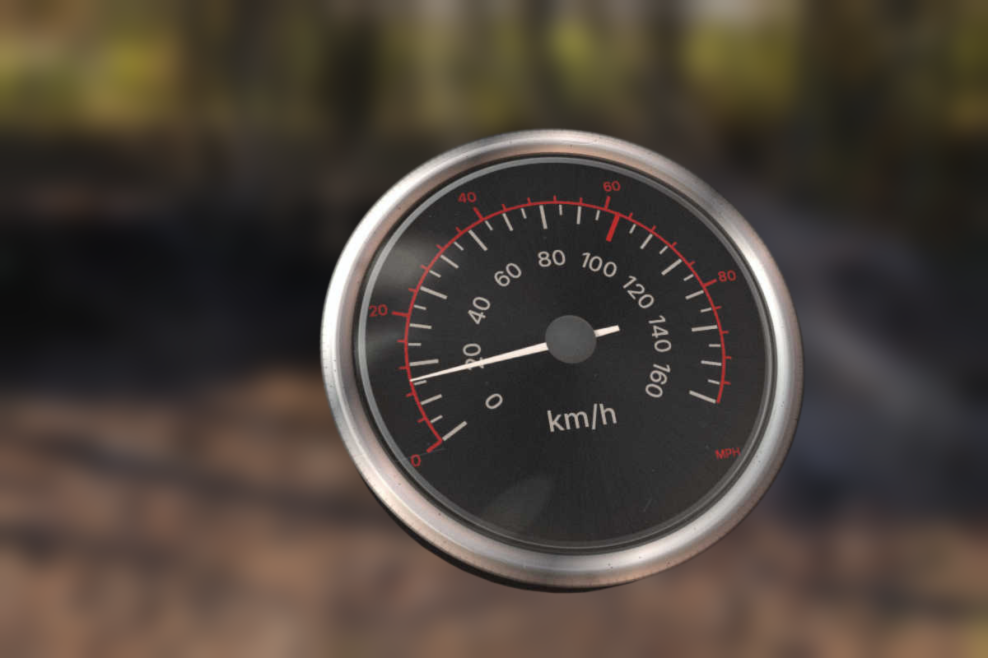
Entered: 15 km/h
